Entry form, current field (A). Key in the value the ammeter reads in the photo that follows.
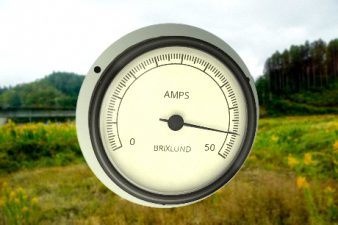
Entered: 45 A
